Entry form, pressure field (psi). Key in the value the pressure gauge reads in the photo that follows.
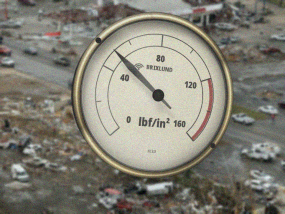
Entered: 50 psi
